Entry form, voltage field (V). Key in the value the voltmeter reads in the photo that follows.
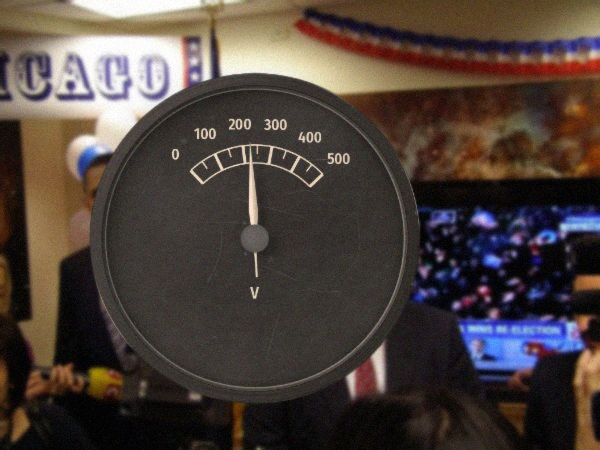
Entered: 225 V
